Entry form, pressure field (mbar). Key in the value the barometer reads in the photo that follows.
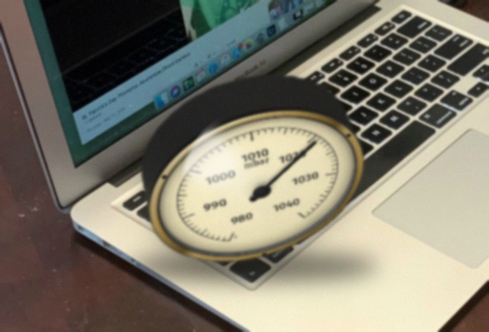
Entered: 1020 mbar
